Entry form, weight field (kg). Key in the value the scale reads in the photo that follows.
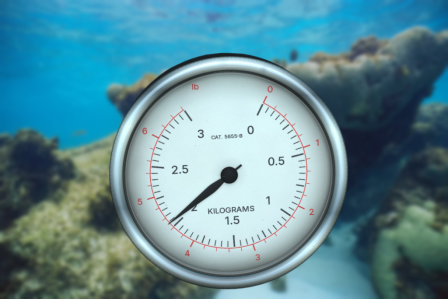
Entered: 2.05 kg
